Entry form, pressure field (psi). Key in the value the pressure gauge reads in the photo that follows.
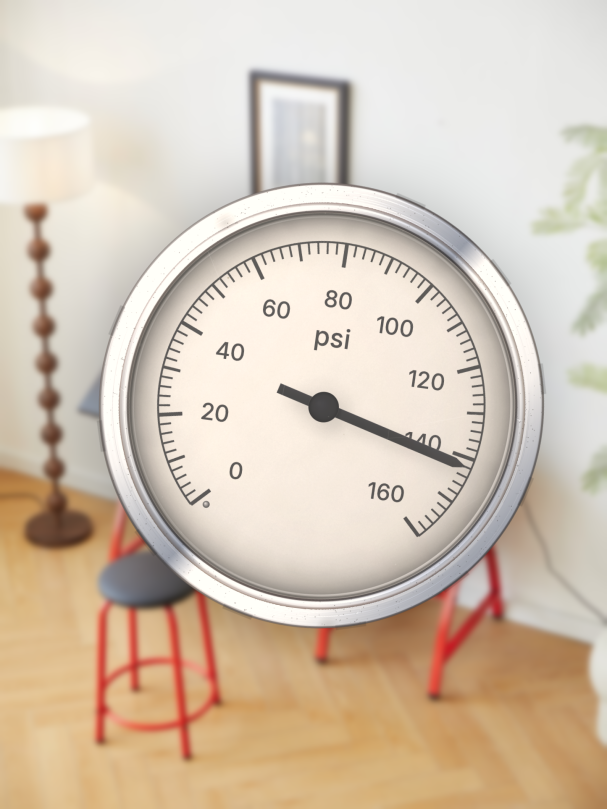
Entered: 142 psi
